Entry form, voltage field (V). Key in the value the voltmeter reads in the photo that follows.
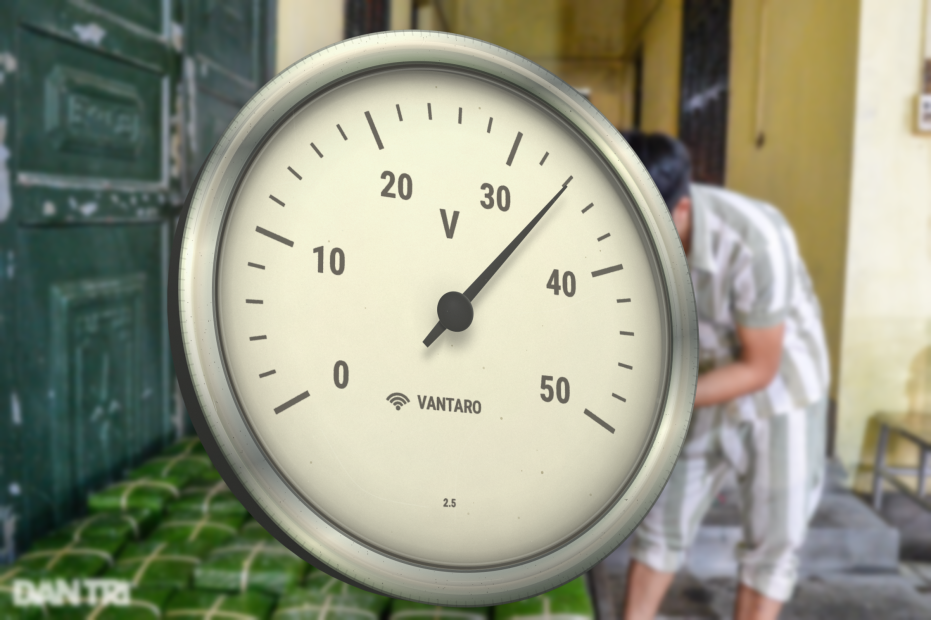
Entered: 34 V
